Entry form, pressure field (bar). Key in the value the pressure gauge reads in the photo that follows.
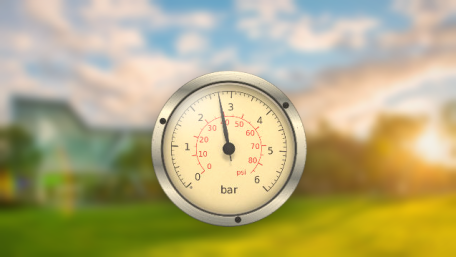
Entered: 2.7 bar
